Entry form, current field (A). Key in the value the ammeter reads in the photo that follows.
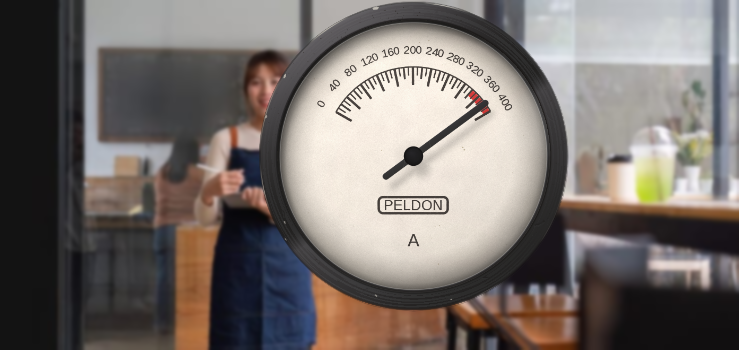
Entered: 380 A
